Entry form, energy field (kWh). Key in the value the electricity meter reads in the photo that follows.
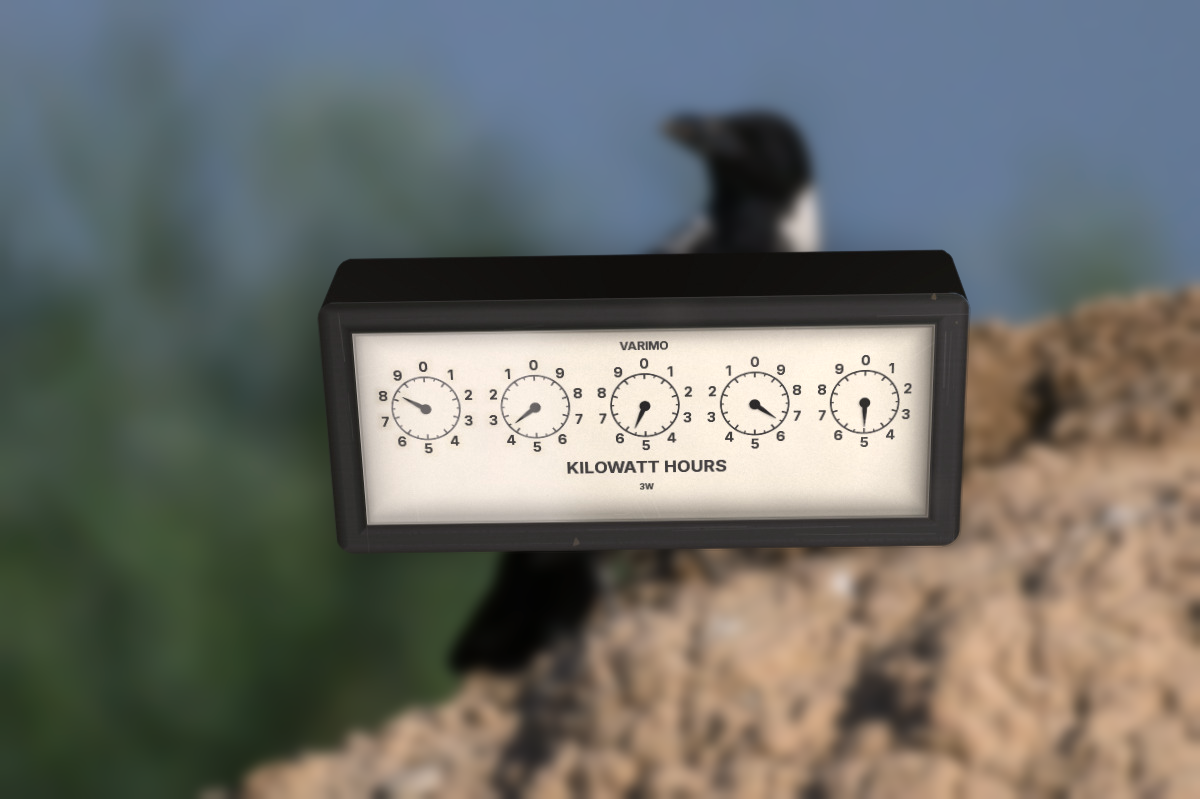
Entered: 83565 kWh
